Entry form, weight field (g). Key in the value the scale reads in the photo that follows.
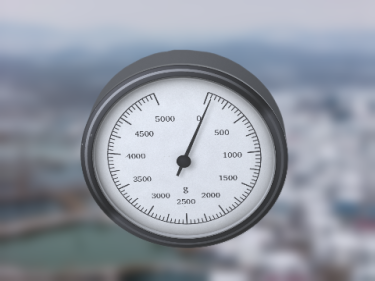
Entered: 50 g
